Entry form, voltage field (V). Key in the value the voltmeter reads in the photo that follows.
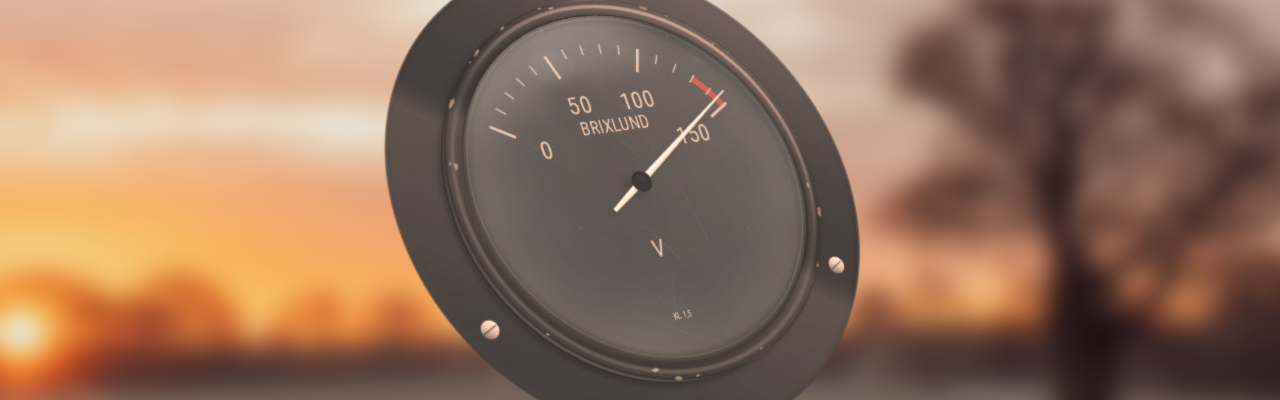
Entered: 145 V
